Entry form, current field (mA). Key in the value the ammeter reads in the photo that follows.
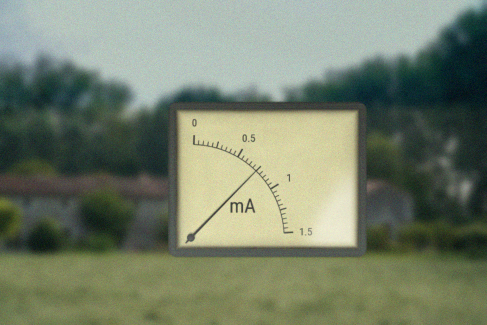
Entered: 0.75 mA
